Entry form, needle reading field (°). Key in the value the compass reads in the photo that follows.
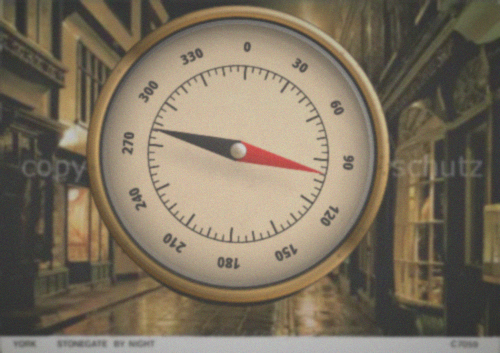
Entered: 100 °
